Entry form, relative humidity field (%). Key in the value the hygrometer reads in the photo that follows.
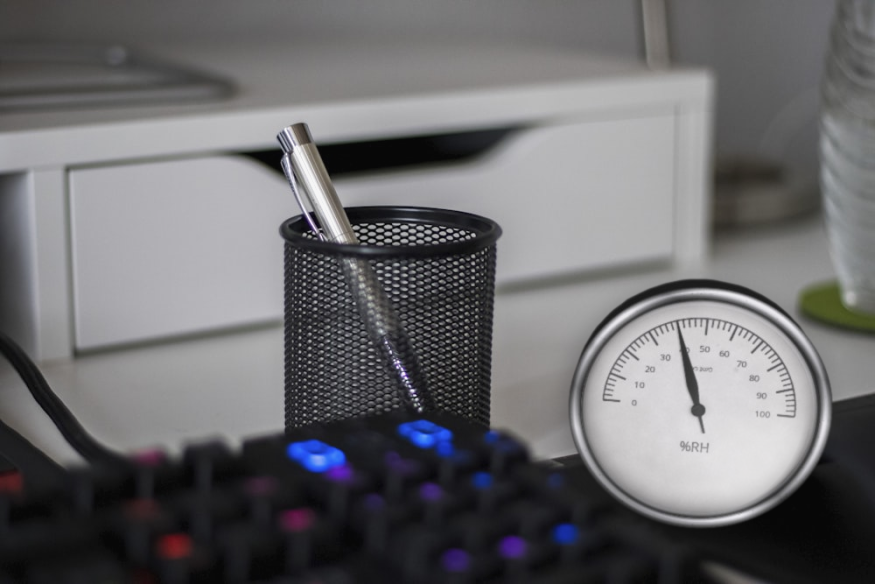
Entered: 40 %
